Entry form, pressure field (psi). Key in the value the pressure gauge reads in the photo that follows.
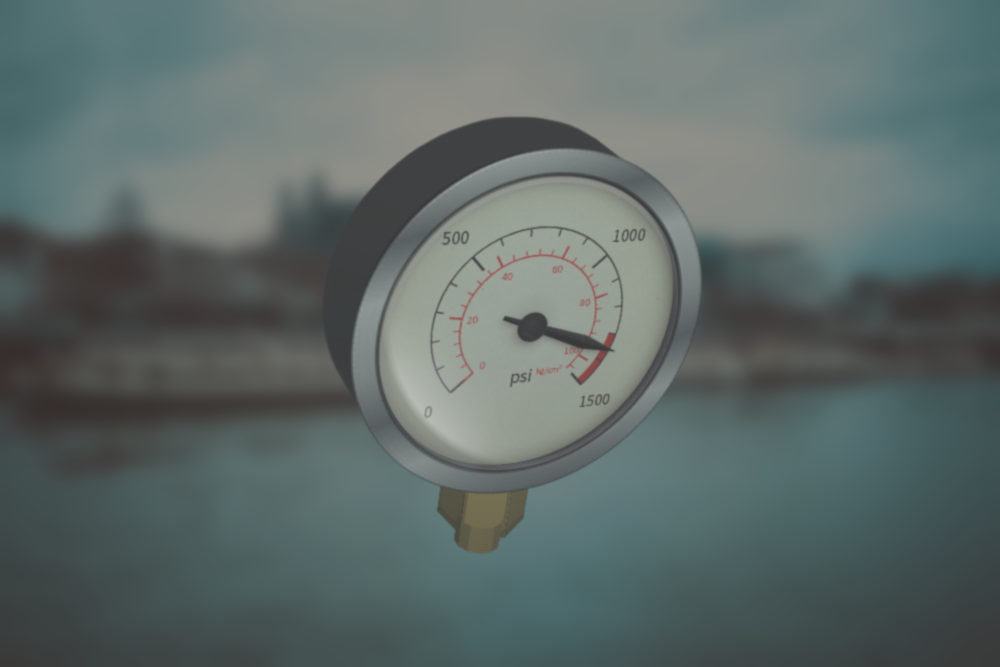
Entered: 1350 psi
